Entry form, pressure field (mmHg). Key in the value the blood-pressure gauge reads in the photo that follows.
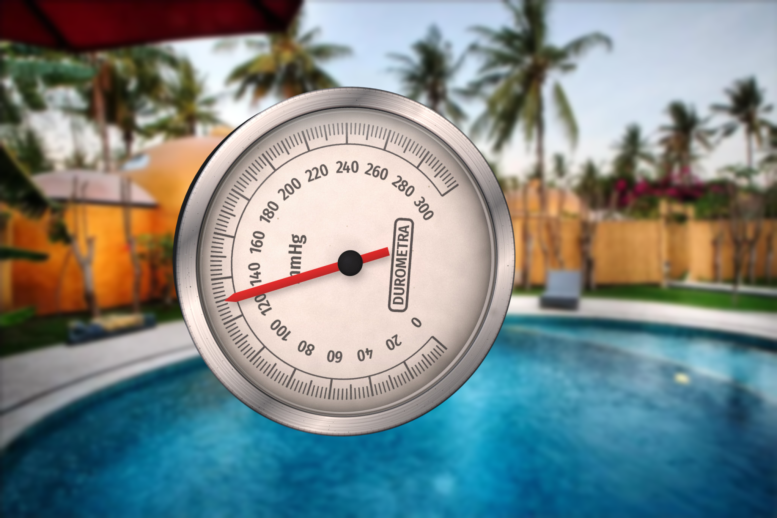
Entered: 130 mmHg
